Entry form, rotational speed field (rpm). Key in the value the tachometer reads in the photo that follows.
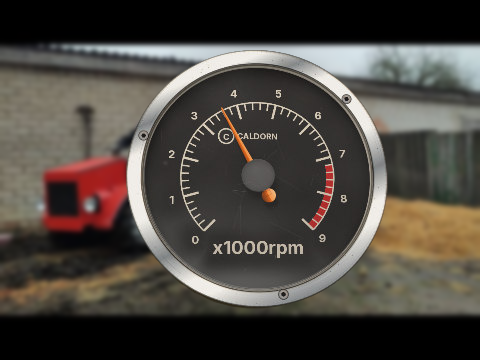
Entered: 3600 rpm
